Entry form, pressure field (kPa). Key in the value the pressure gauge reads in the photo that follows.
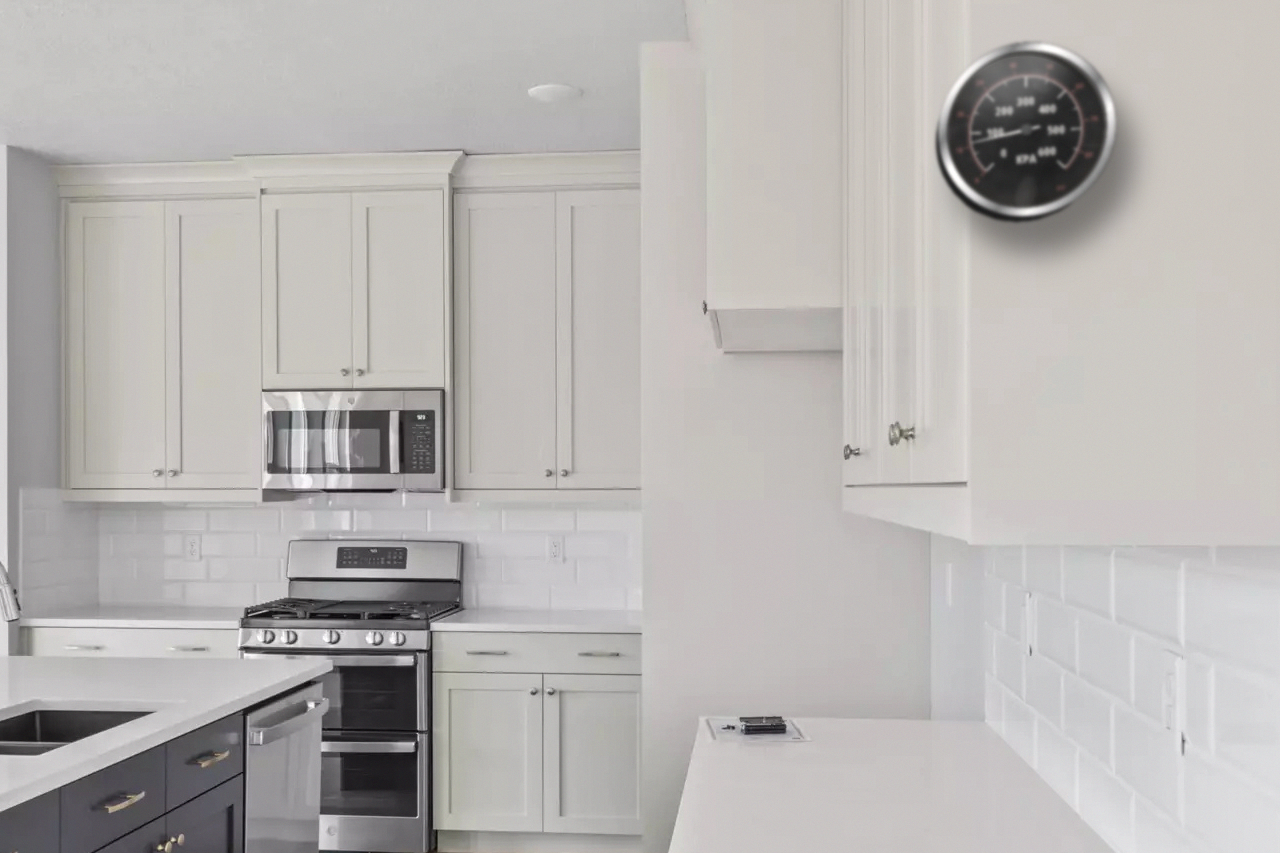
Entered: 75 kPa
